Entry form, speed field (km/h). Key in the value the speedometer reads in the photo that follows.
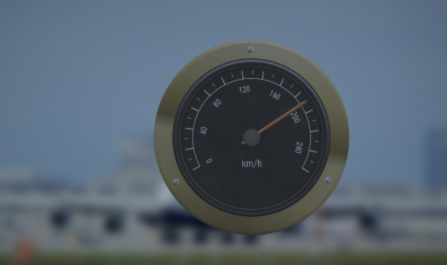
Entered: 190 km/h
